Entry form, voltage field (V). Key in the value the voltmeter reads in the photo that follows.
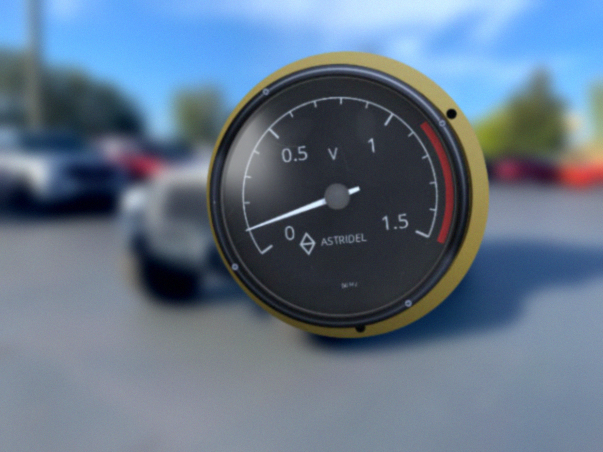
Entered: 0.1 V
